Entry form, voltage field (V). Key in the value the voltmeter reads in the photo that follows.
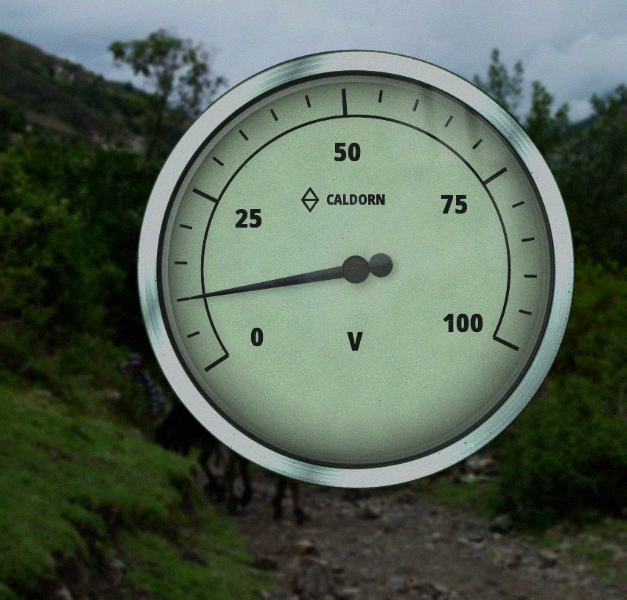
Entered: 10 V
